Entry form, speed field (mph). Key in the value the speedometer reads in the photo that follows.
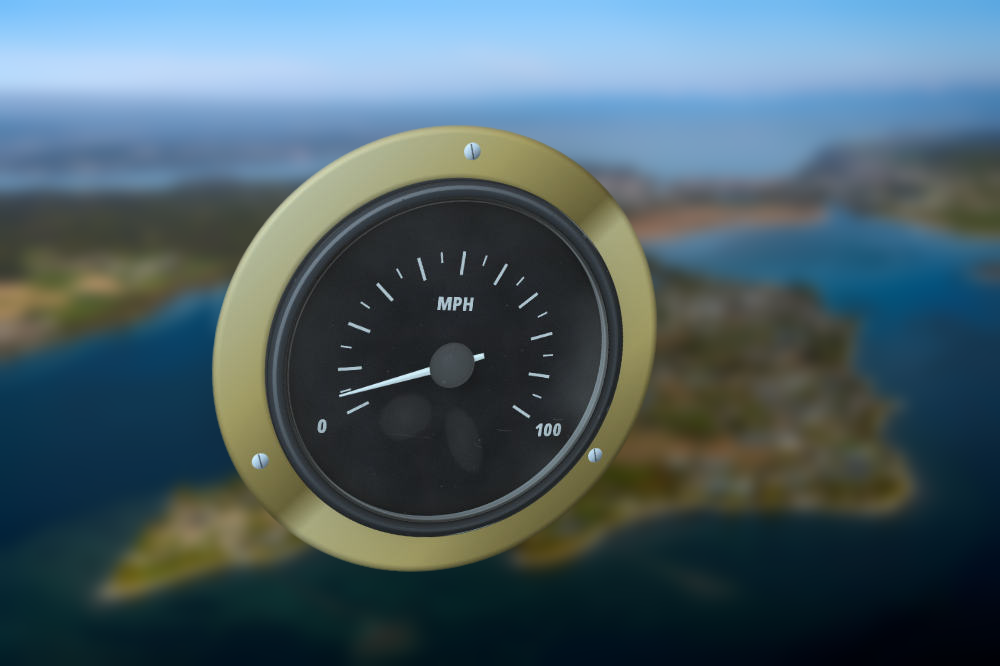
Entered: 5 mph
